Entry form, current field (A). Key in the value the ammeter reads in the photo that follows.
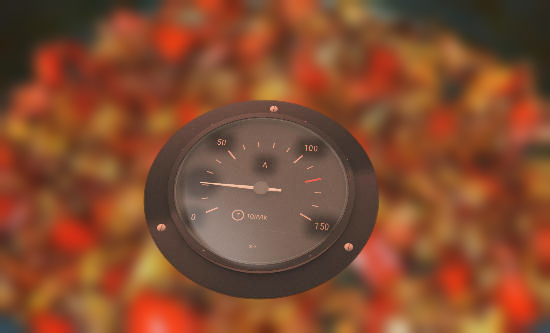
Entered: 20 A
